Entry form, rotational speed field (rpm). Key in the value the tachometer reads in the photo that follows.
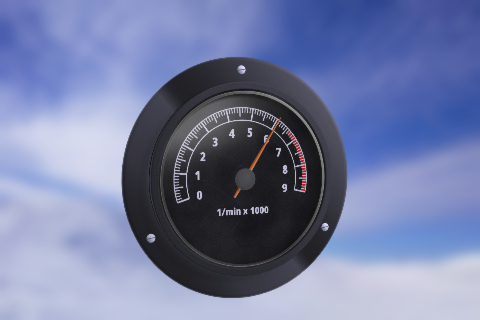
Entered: 6000 rpm
